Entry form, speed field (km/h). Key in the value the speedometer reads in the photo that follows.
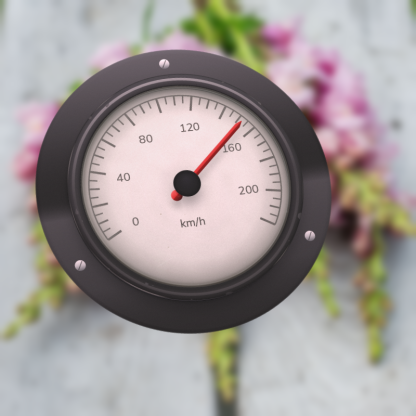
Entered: 152.5 km/h
